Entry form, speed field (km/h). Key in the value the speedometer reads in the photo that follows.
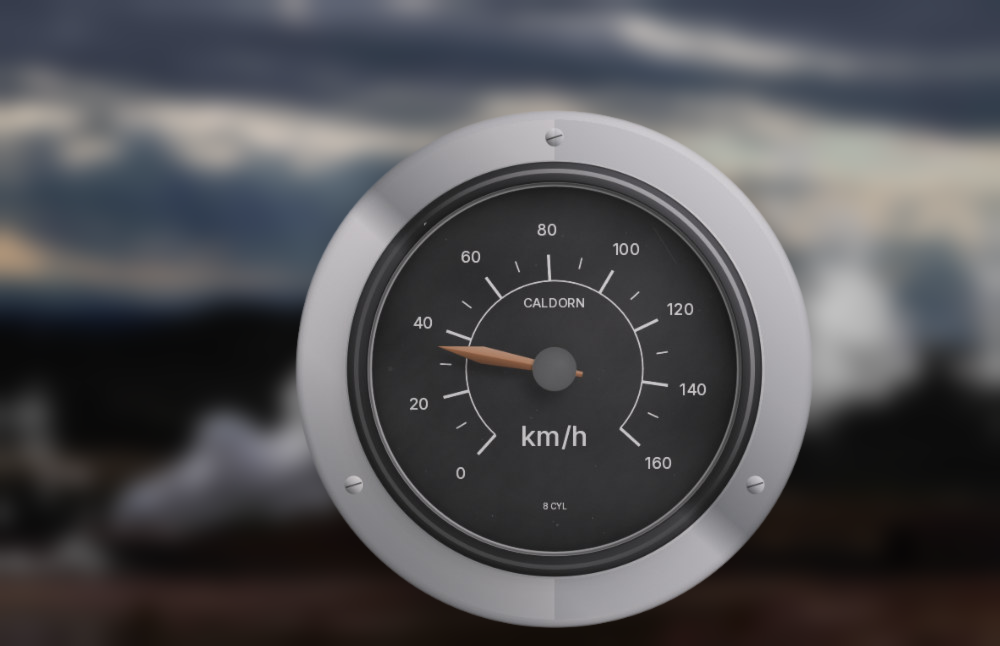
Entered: 35 km/h
